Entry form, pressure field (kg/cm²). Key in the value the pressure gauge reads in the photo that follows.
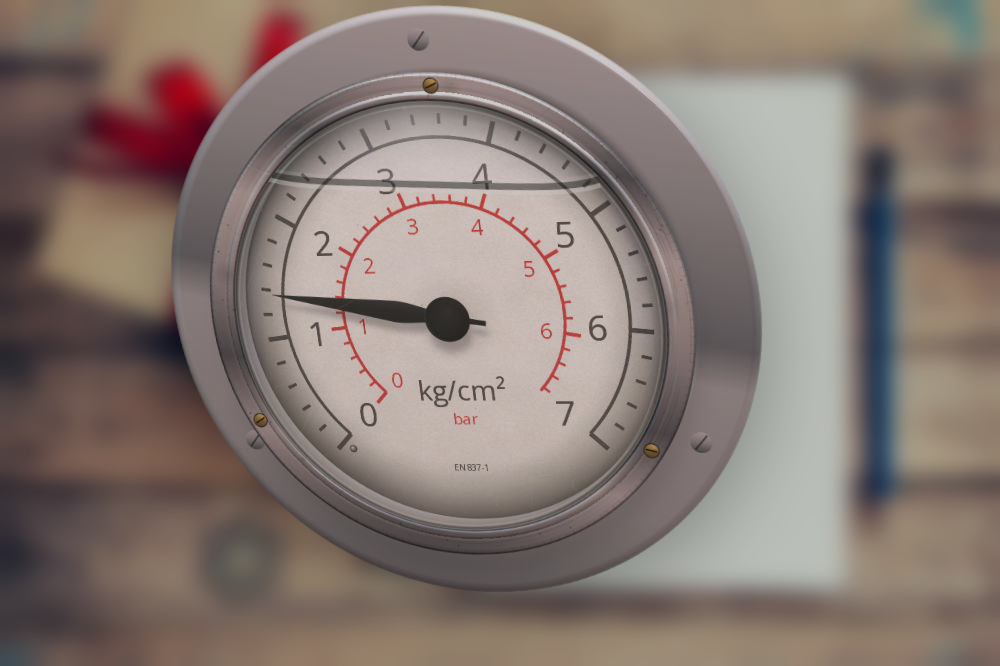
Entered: 1.4 kg/cm²
